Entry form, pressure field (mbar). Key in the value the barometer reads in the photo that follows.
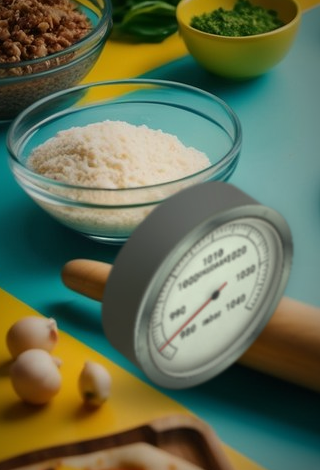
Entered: 985 mbar
